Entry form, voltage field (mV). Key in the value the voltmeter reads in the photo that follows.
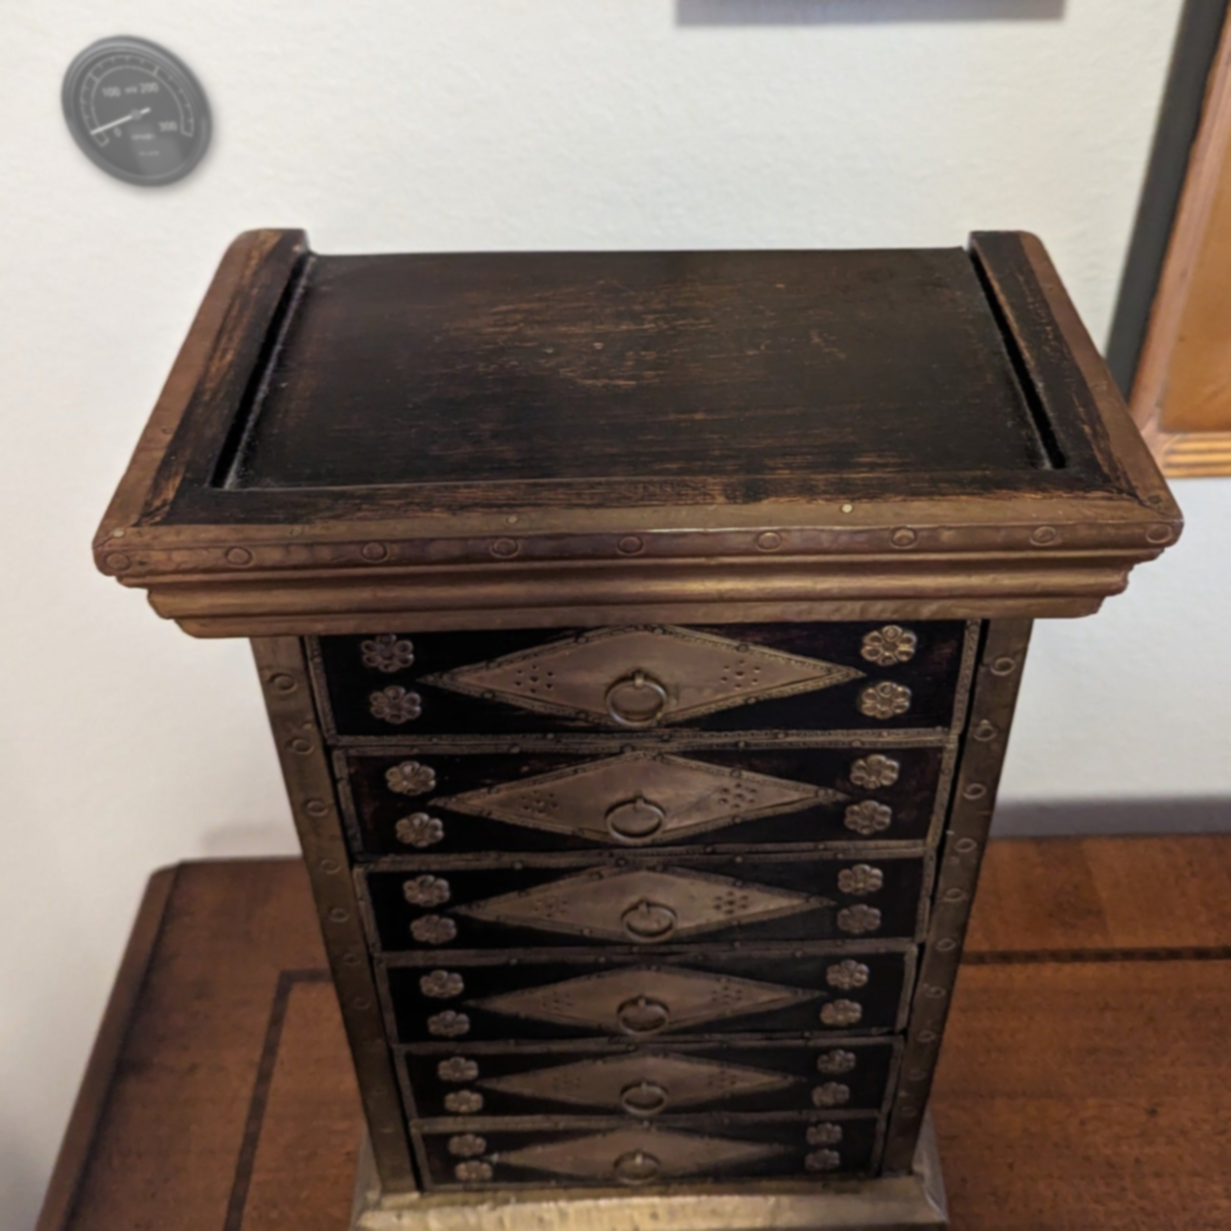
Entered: 20 mV
